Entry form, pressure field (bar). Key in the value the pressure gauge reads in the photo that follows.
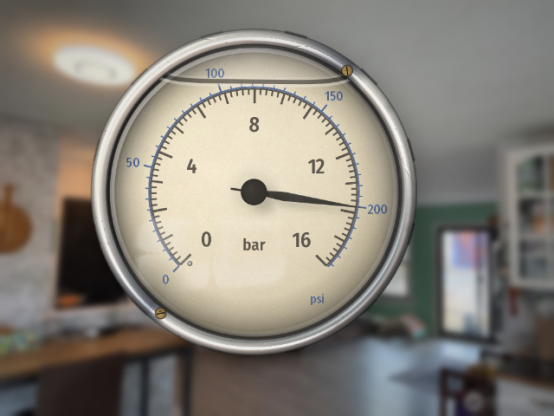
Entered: 13.8 bar
